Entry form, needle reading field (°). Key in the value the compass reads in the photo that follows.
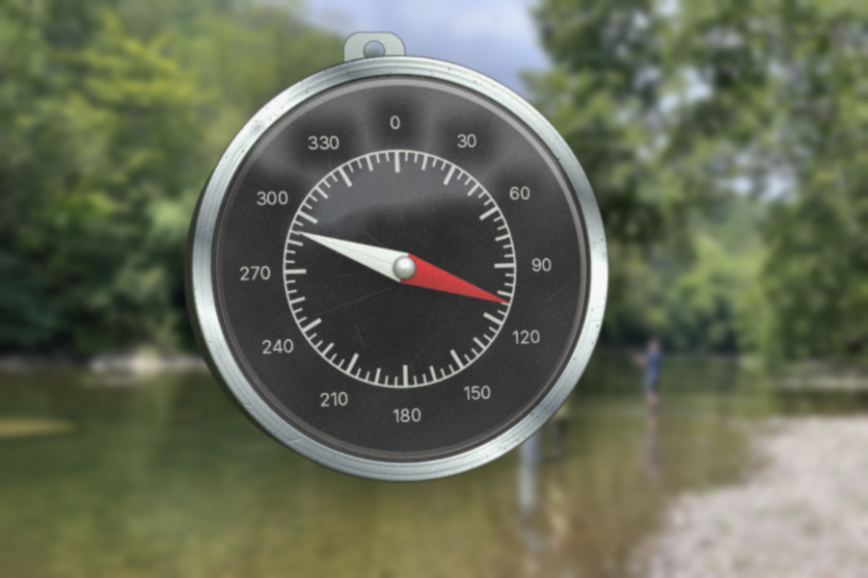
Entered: 110 °
